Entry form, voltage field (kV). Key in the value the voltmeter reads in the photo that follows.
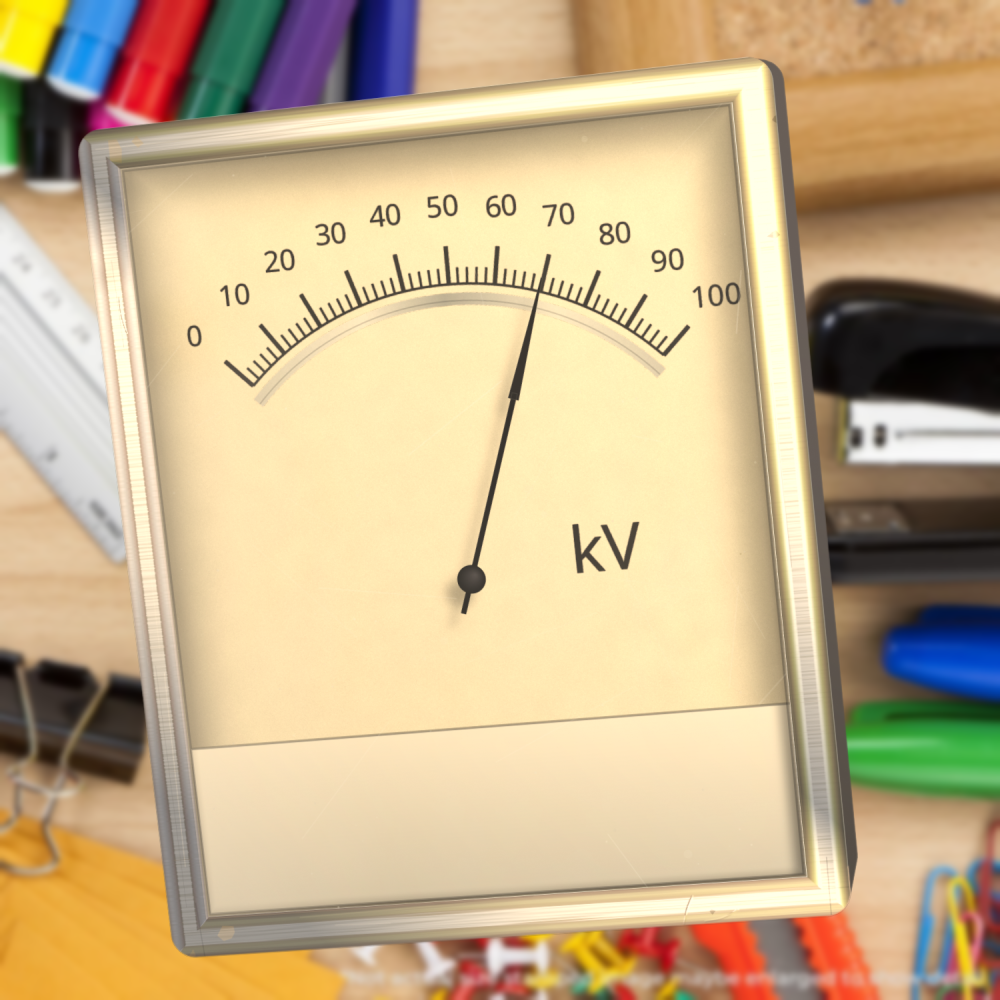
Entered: 70 kV
